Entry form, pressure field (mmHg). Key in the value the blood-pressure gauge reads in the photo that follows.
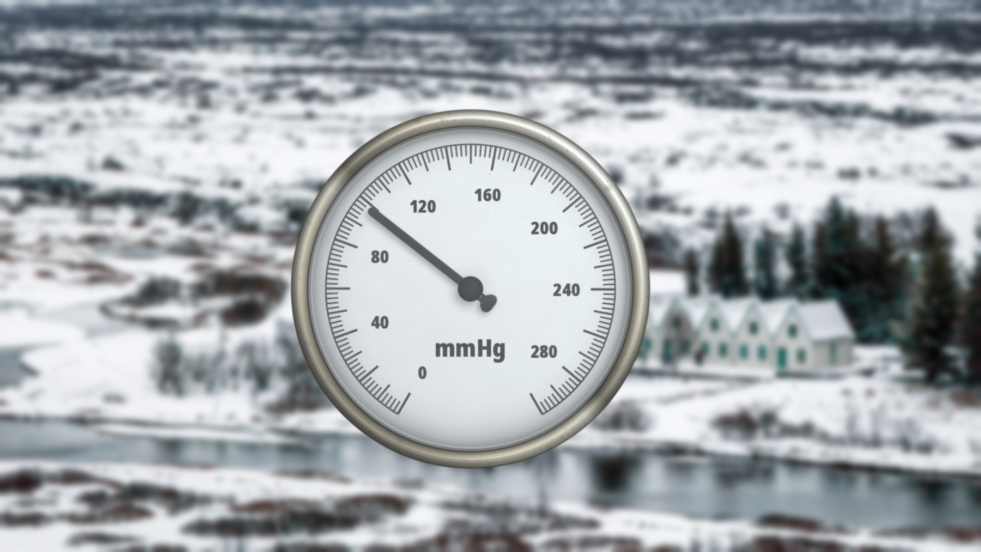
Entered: 98 mmHg
